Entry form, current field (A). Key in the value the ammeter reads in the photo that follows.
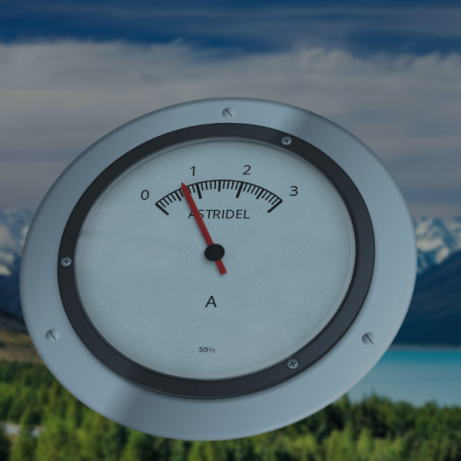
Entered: 0.7 A
